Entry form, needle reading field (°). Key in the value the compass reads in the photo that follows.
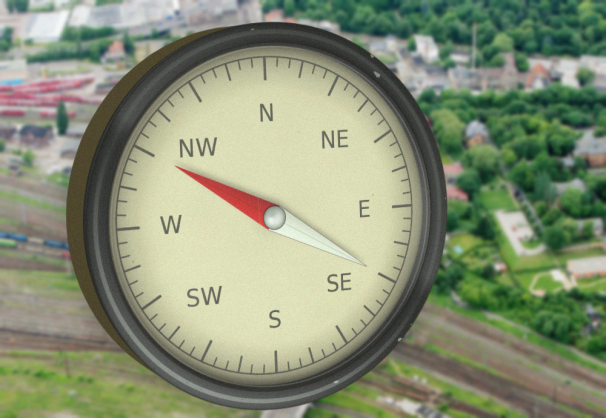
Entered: 300 °
